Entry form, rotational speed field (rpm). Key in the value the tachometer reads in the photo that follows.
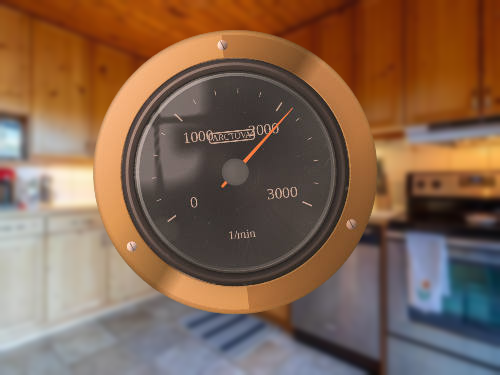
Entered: 2100 rpm
